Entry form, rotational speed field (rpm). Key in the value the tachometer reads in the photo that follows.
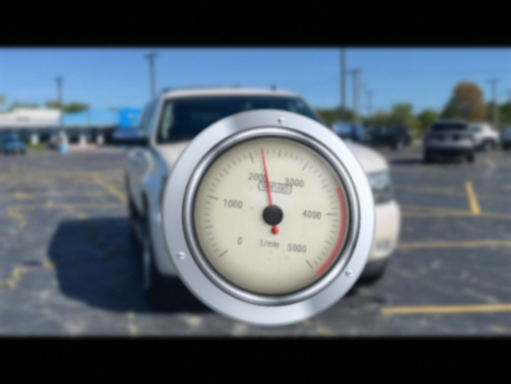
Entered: 2200 rpm
